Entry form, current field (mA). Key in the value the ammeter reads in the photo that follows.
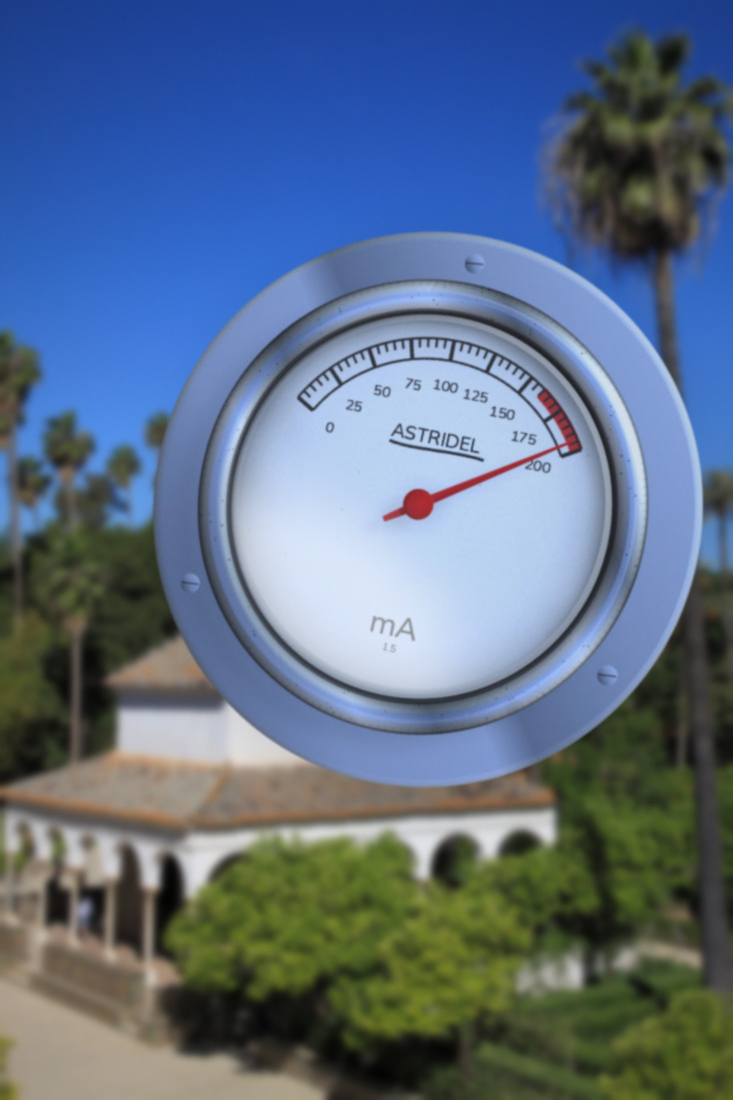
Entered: 195 mA
